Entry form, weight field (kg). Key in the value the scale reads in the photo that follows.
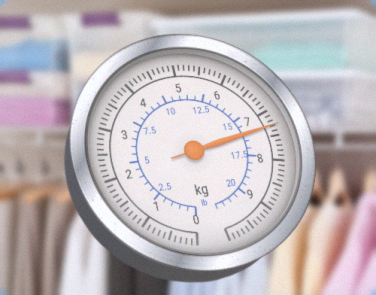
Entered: 7.3 kg
